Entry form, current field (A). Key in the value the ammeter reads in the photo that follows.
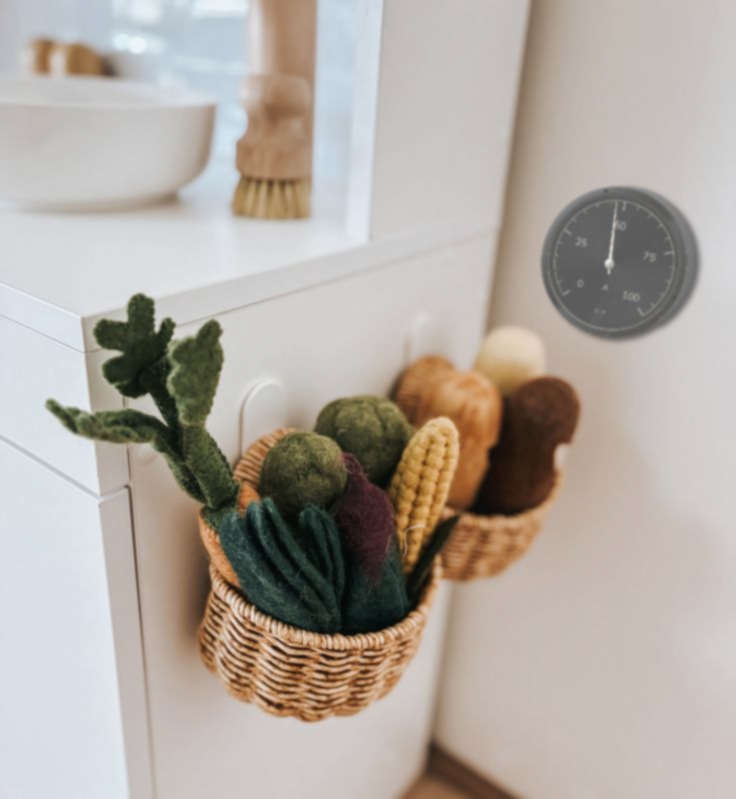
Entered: 47.5 A
